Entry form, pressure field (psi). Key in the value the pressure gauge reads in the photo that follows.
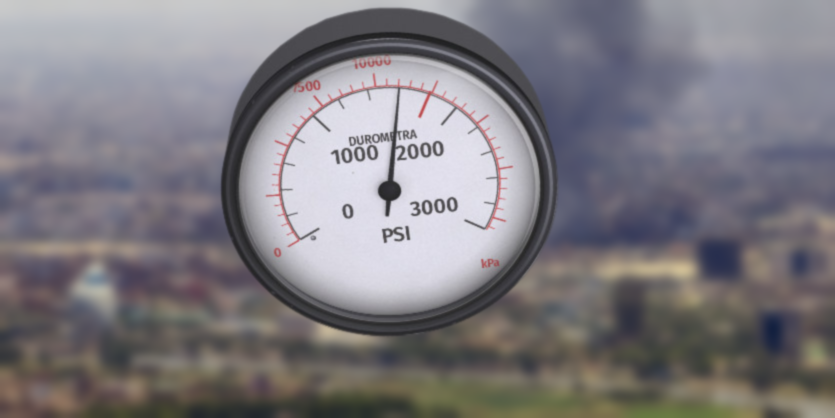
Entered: 1600 psi
